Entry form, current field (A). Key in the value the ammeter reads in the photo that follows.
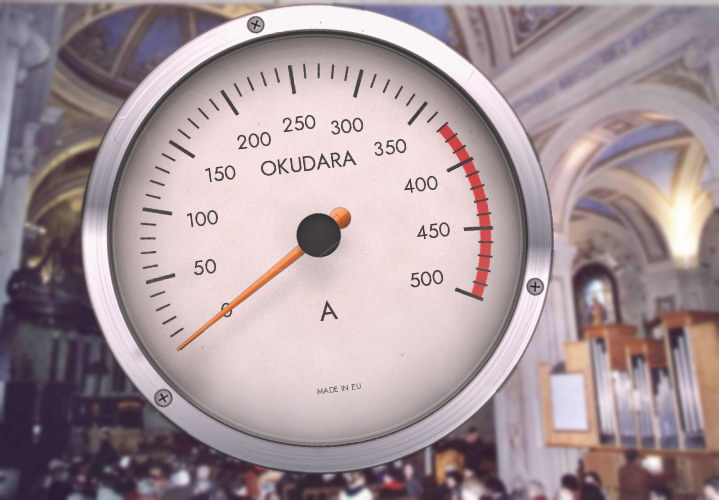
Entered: 0 A
